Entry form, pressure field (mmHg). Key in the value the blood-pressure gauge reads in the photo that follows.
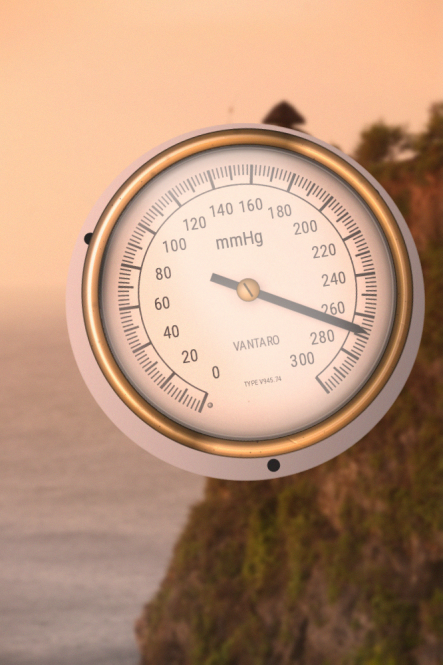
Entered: 268 mmHg
